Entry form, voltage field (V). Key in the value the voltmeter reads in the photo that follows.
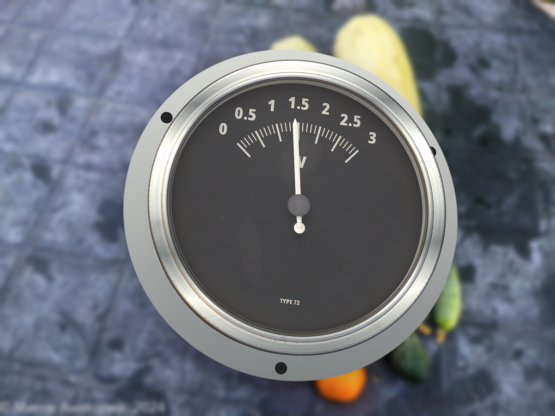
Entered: 1.4 V
